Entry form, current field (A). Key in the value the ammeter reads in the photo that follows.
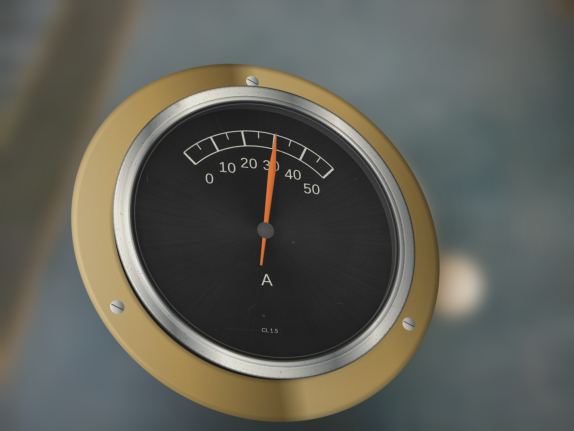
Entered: 30 A
